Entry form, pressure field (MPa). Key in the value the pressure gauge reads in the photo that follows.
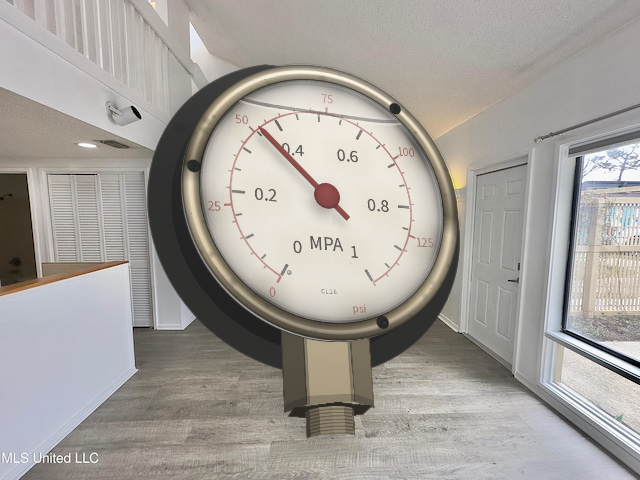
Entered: 0.35 MPa
